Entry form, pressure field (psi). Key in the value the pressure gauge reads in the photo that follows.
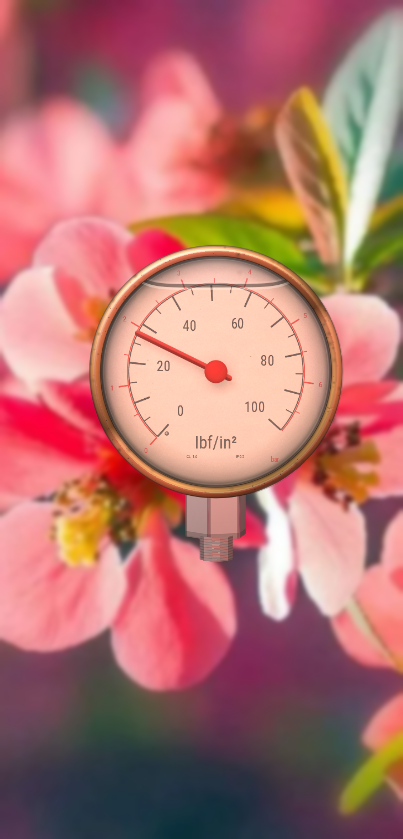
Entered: 27.5 psi
